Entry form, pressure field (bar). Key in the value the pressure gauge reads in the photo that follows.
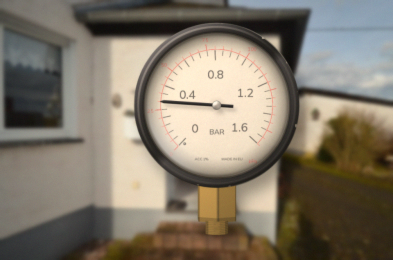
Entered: 0.3 bar
